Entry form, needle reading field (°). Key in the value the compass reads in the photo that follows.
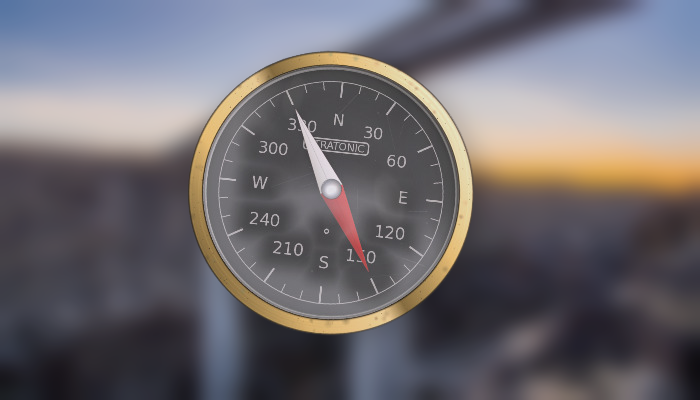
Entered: 150 °
